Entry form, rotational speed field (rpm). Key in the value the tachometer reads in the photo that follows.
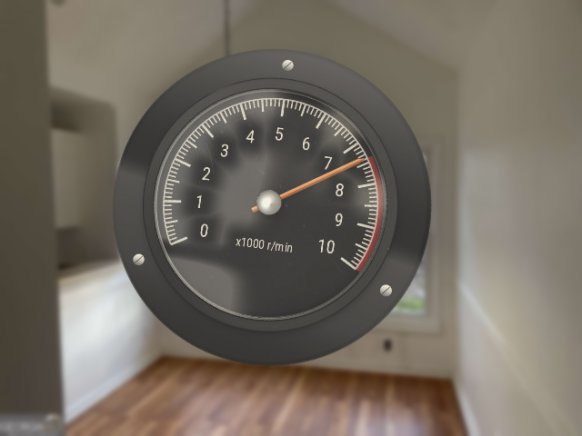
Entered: 7400 rpm
